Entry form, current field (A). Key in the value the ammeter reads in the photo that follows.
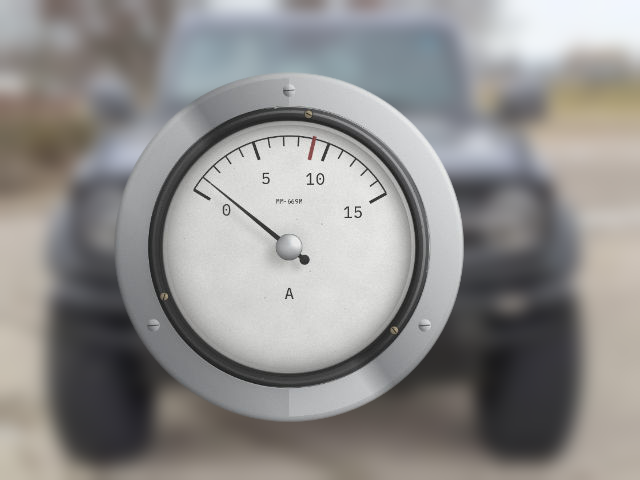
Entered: 1 A
